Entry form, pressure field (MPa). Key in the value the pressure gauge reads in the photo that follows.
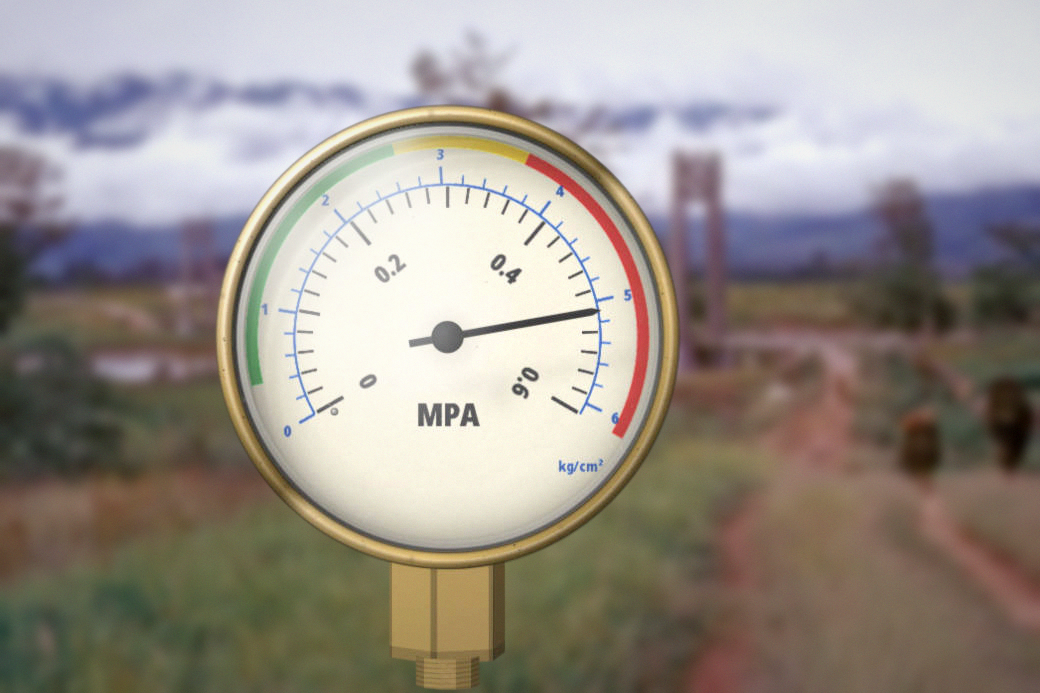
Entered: 0.5 MPa
